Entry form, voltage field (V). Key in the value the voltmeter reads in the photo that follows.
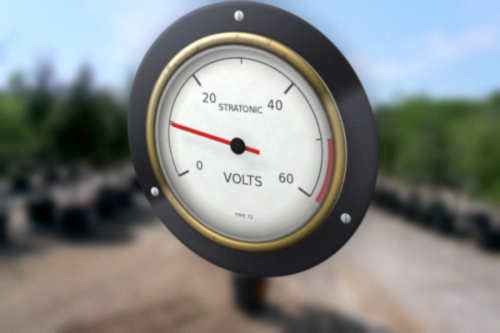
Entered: 10 V
